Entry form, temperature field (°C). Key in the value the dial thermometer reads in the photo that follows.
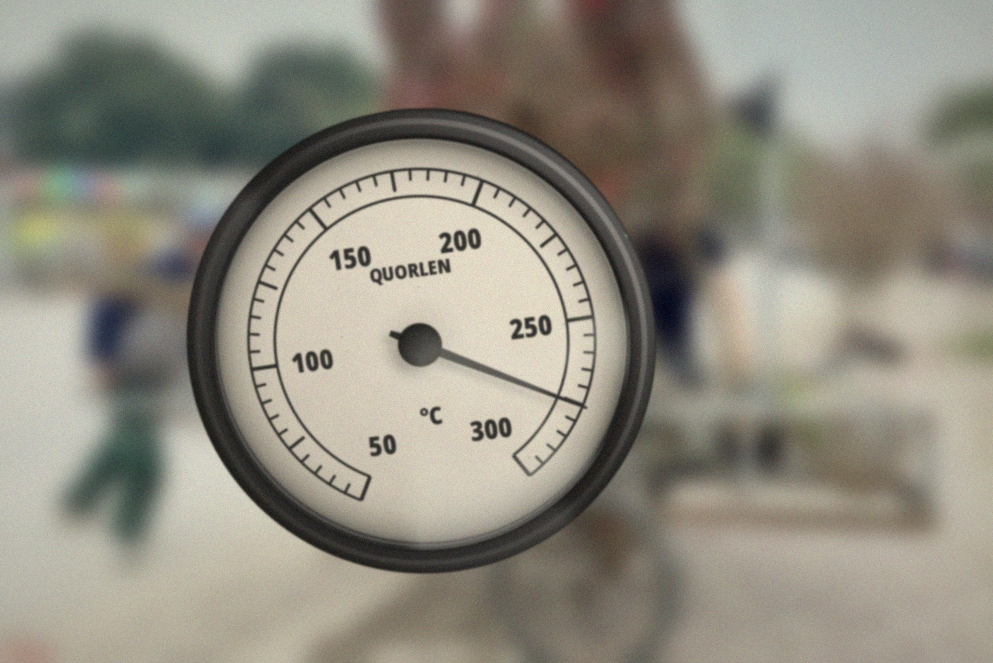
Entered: 275 °C
